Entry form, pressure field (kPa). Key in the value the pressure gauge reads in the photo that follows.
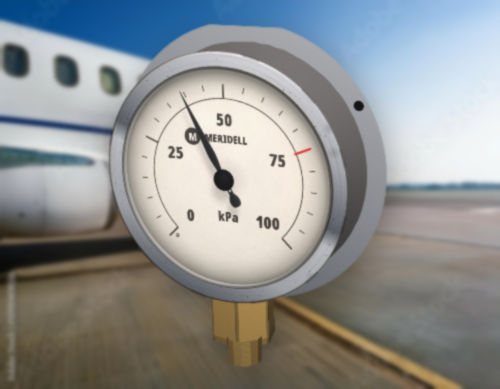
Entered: 40 kPa
